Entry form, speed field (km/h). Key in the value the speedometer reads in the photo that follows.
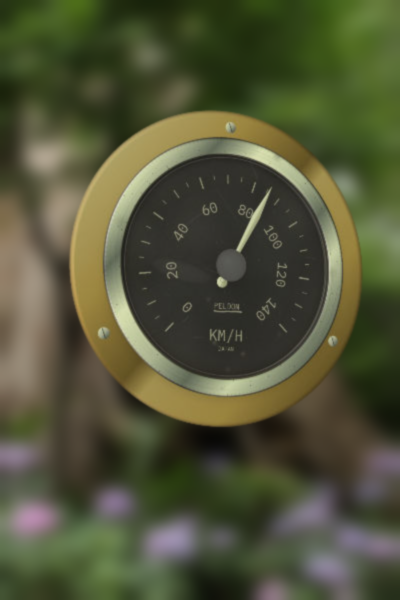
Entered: 85 km/h
